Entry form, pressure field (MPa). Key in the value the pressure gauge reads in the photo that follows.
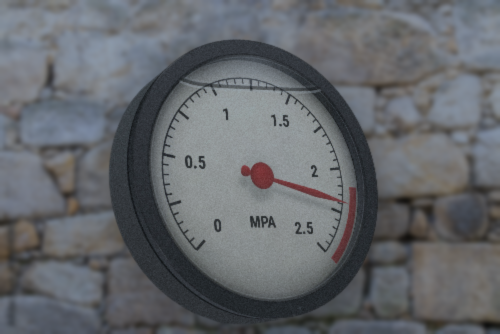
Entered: 2.2 MPa
